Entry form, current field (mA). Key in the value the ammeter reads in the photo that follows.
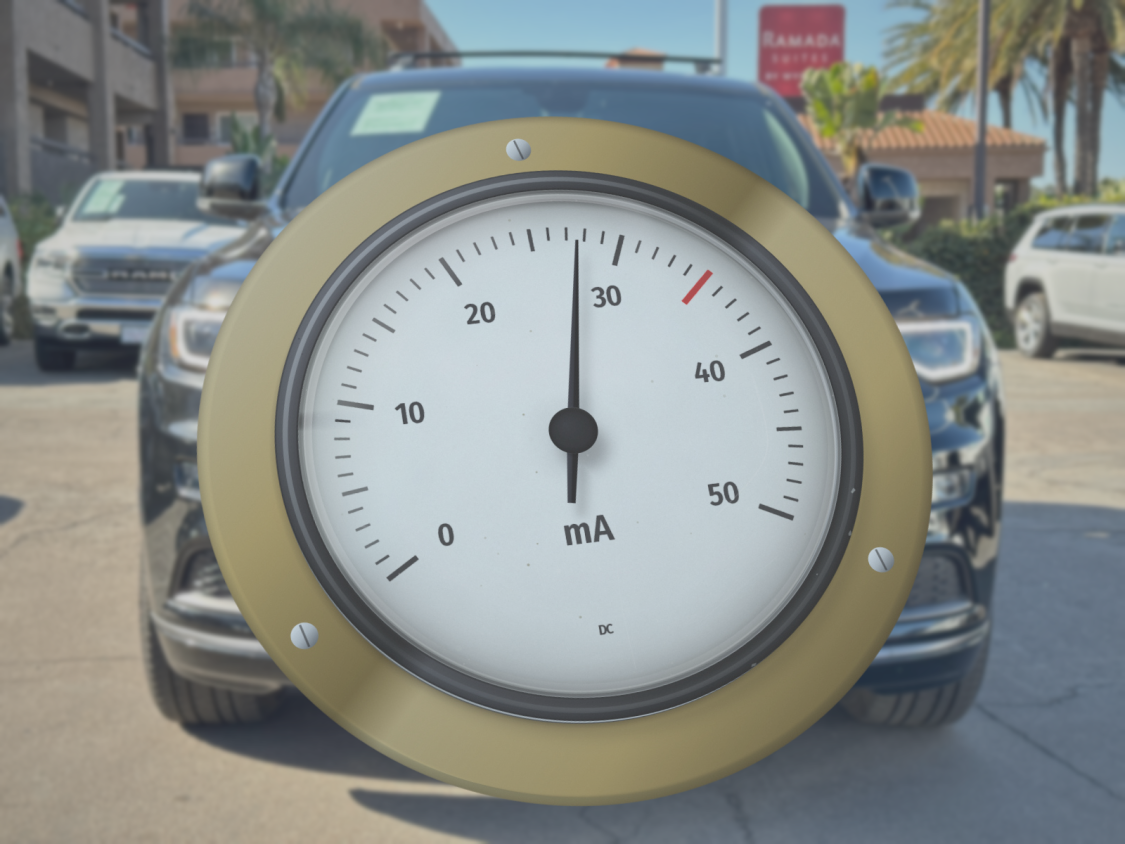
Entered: 27.5 mA
